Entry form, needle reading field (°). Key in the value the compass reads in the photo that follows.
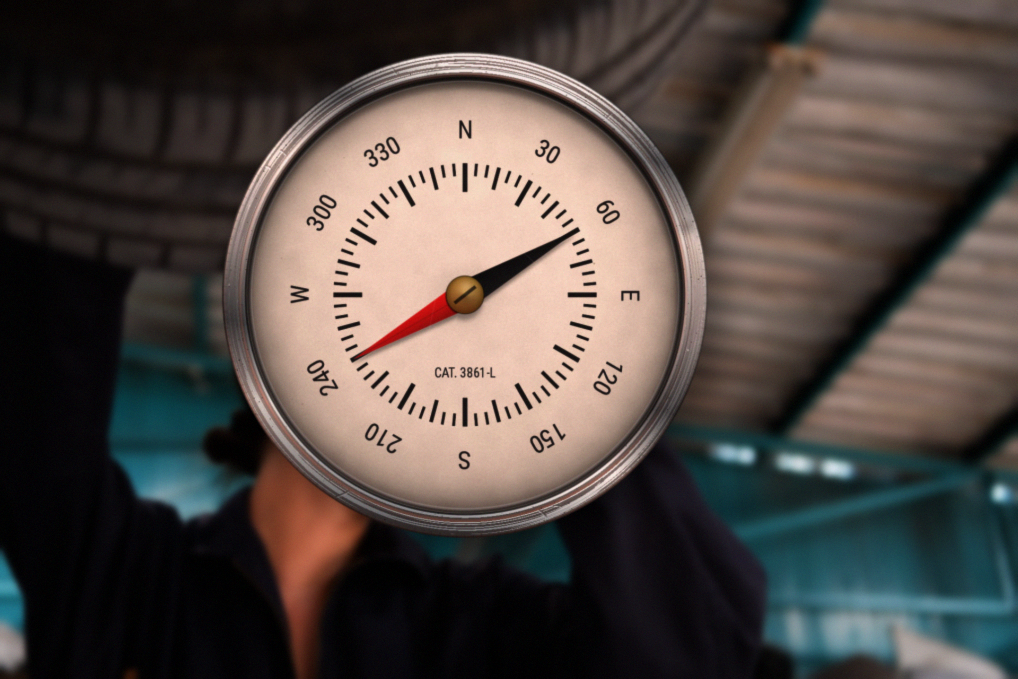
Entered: 240 °
